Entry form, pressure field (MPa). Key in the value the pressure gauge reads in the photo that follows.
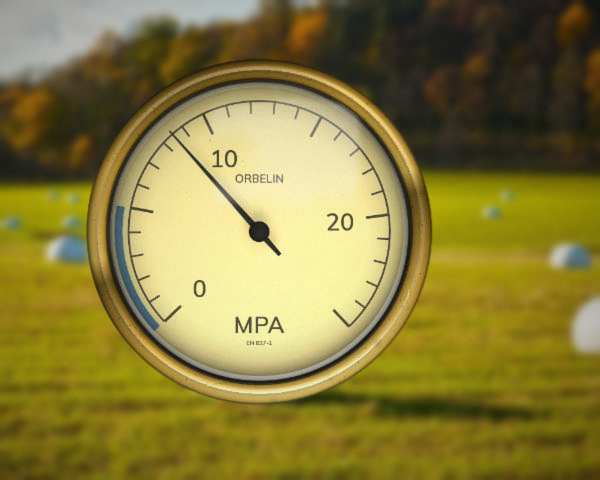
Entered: 8.5 MPa
